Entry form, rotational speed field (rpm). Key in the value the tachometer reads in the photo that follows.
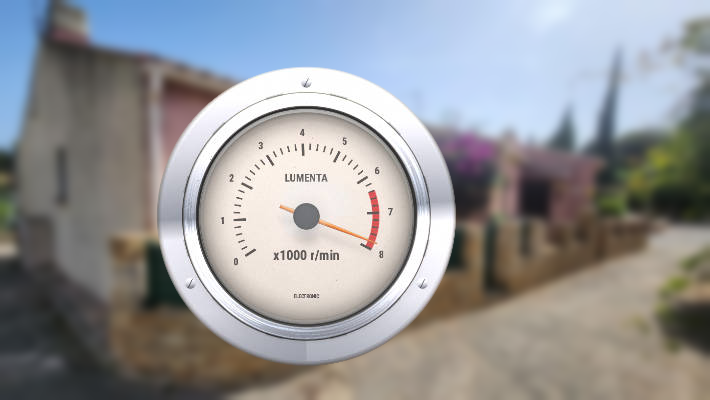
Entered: 7800 rpm
